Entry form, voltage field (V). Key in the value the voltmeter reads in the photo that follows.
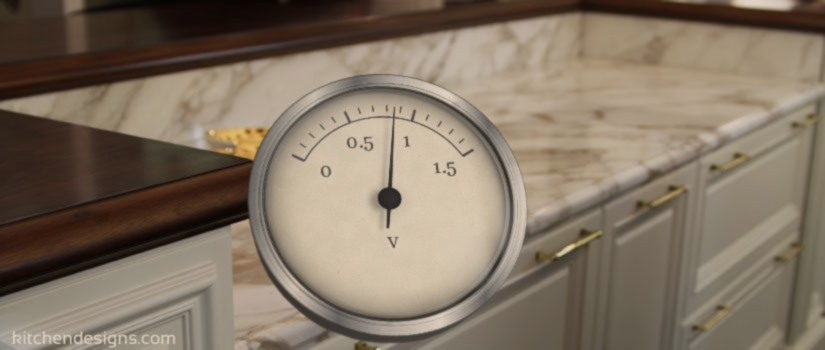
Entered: 0.85 V
